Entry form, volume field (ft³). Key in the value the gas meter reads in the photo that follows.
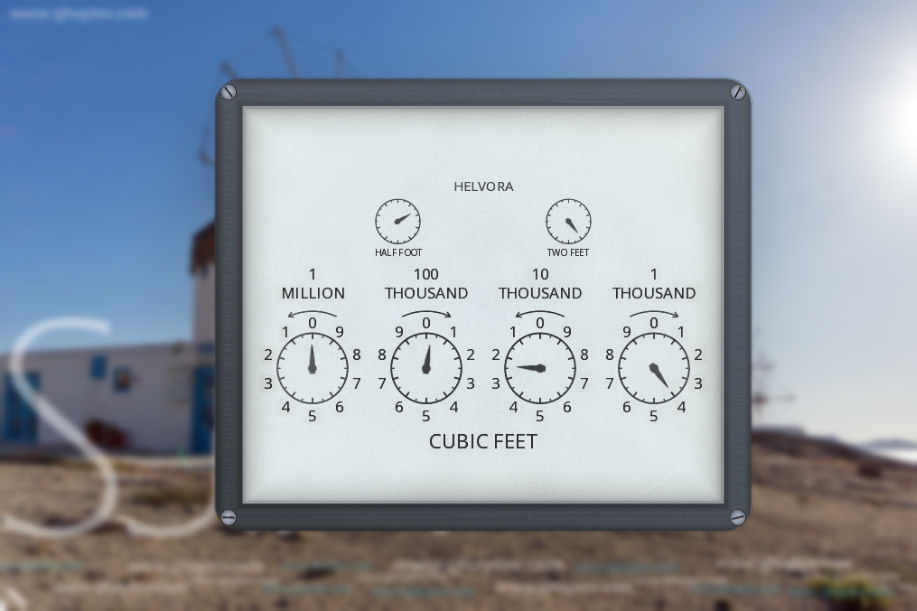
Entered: 2400 ft³
